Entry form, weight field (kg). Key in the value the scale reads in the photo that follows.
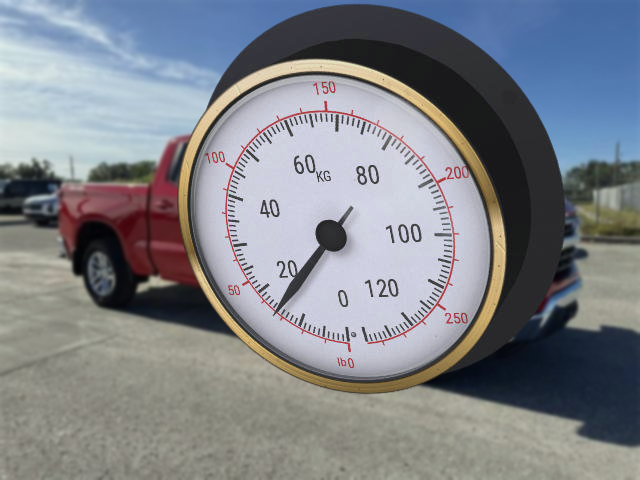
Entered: 15 kg
